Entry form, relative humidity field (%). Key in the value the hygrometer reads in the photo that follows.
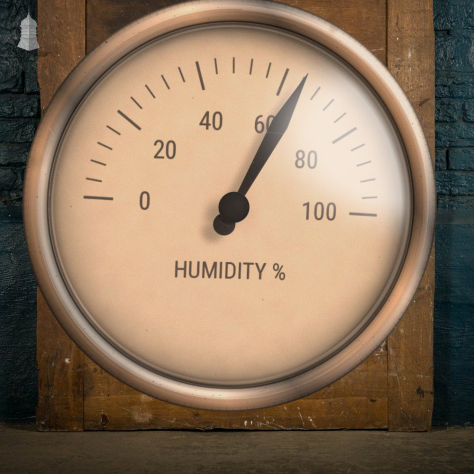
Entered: 64 %
